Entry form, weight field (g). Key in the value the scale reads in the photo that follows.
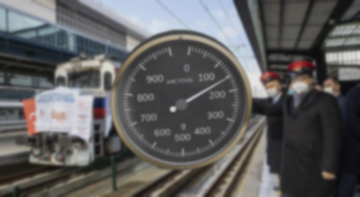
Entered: 150 g
